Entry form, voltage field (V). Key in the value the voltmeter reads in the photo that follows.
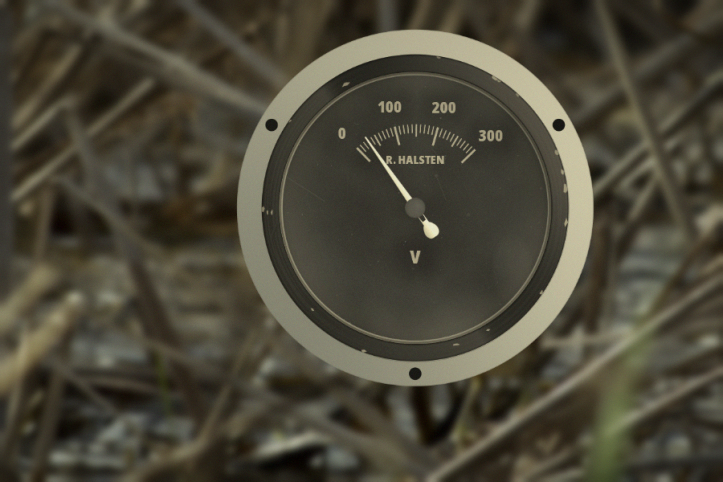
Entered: 30 V
